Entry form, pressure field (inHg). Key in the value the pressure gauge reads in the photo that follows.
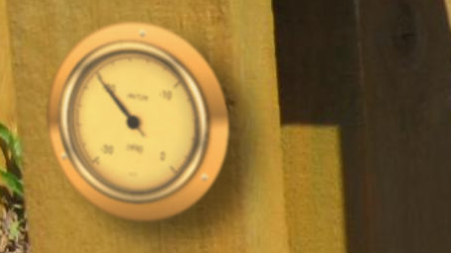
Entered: -20 inHg
